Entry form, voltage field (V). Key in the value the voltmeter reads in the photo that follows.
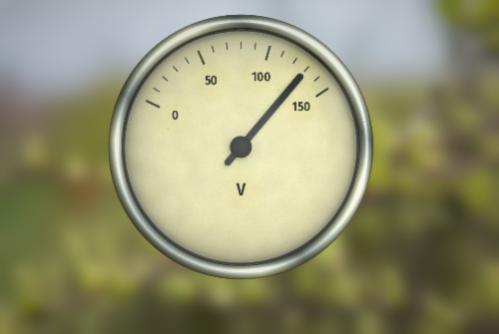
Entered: 130 V
